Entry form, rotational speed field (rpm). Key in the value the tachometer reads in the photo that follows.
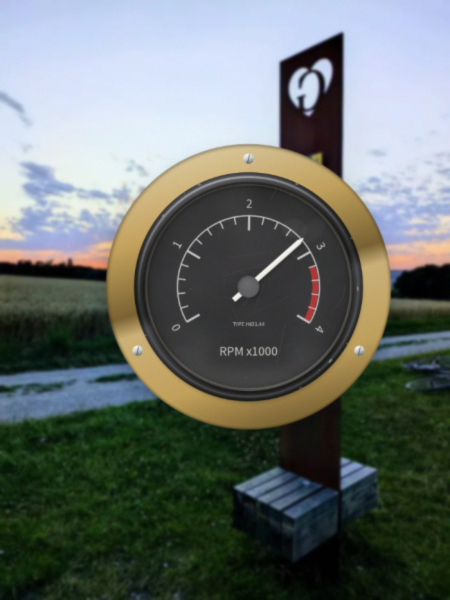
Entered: 2800 rpm
